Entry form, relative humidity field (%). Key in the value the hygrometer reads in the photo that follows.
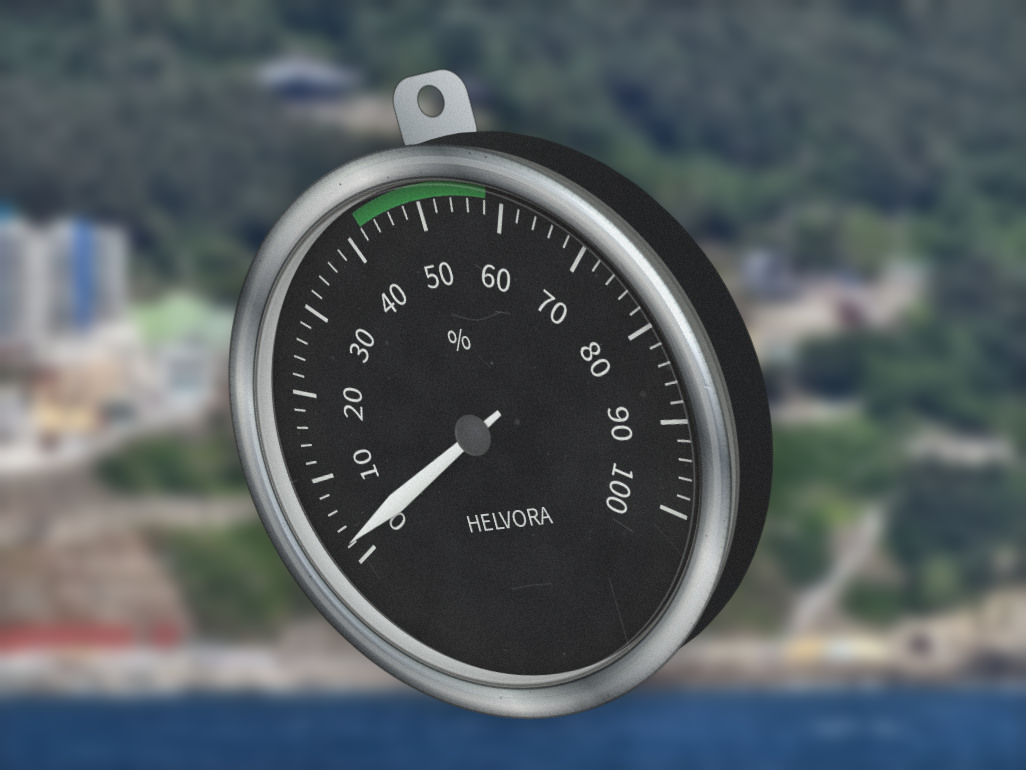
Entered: 2 %
